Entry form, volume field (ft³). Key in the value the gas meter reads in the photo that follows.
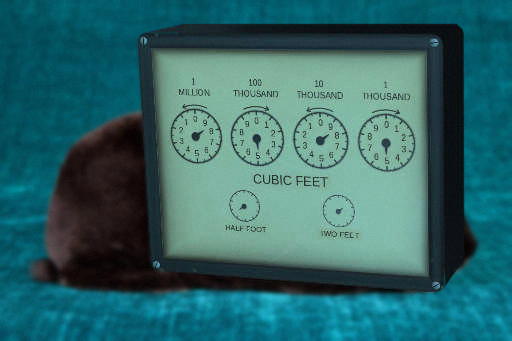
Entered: 848500 ft³
